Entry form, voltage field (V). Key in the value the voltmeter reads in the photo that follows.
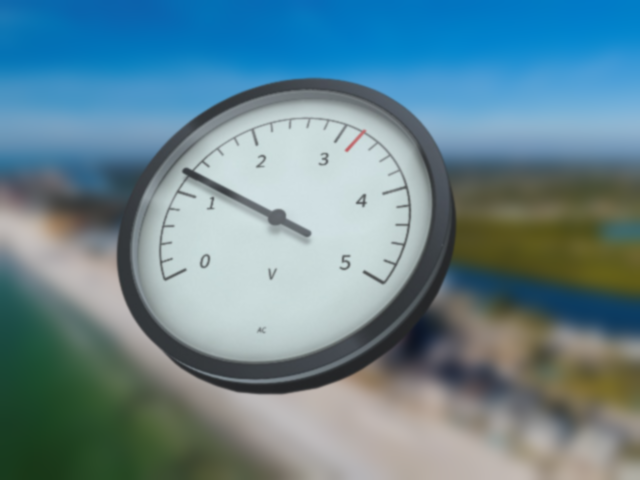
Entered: 1.2 V
